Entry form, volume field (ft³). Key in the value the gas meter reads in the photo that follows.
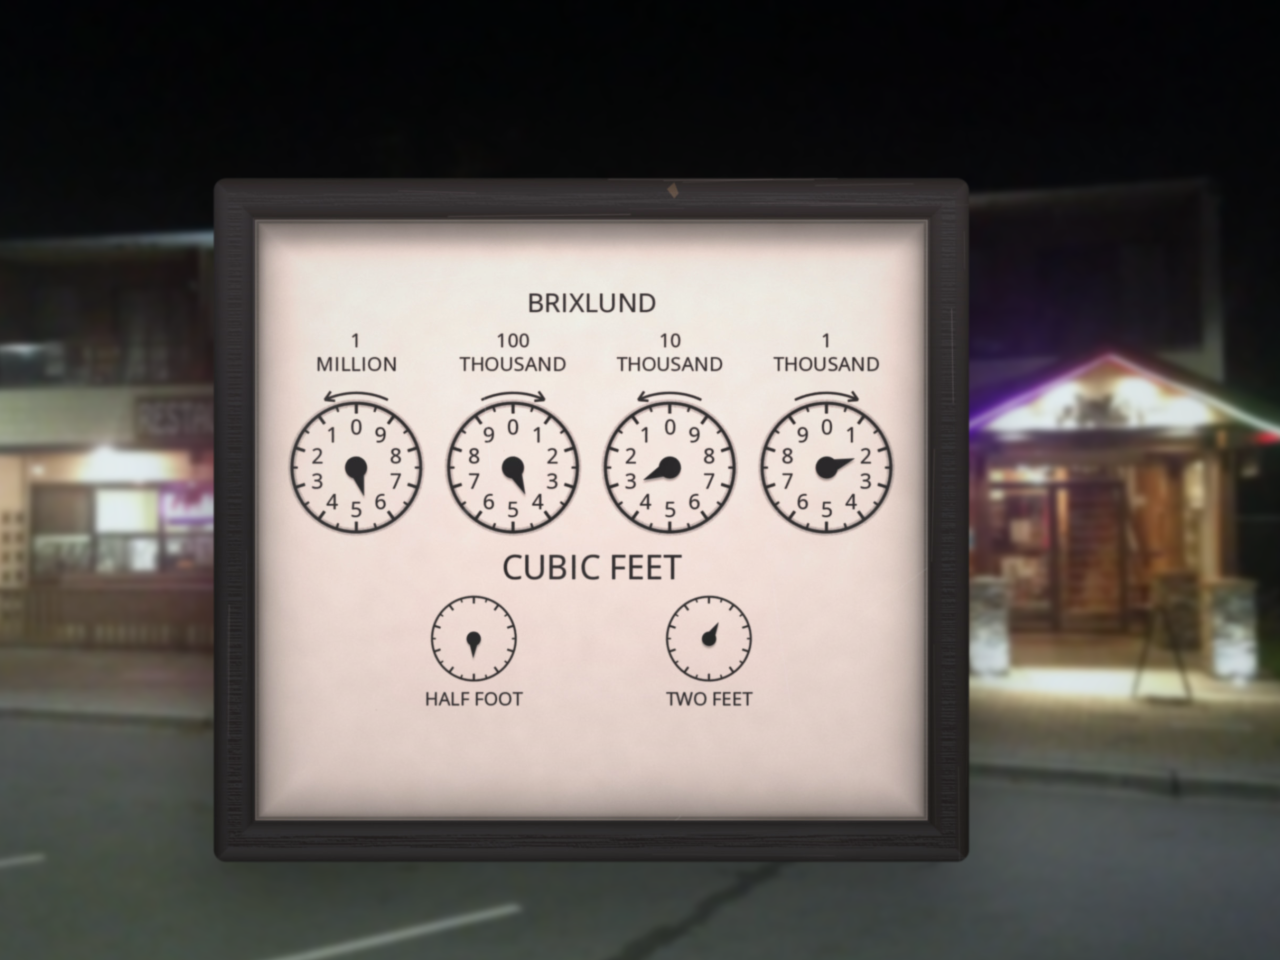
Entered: 543200 ft³
